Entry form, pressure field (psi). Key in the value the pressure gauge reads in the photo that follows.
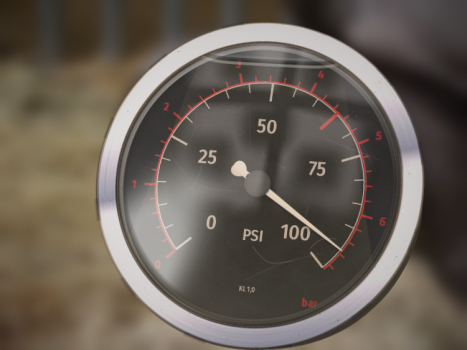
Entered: 95 psi
